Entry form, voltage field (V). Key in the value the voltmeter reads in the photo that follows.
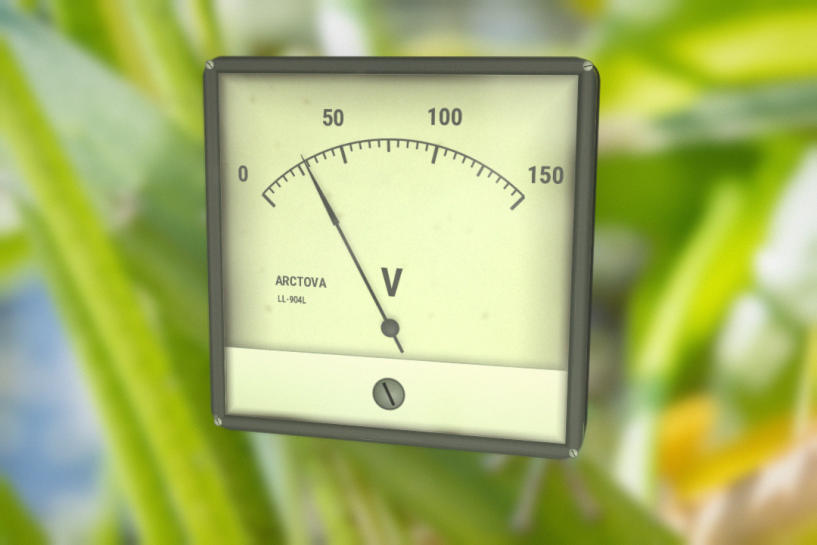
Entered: 30 V
